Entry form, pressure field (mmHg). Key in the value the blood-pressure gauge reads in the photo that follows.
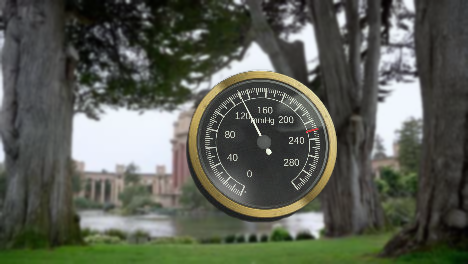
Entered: 130 mmHg
